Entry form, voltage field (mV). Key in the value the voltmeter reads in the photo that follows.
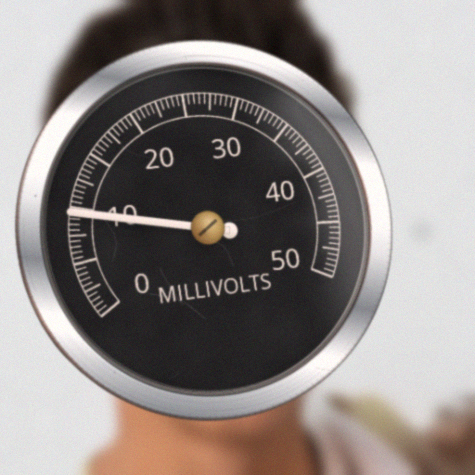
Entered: 9.5 mV
